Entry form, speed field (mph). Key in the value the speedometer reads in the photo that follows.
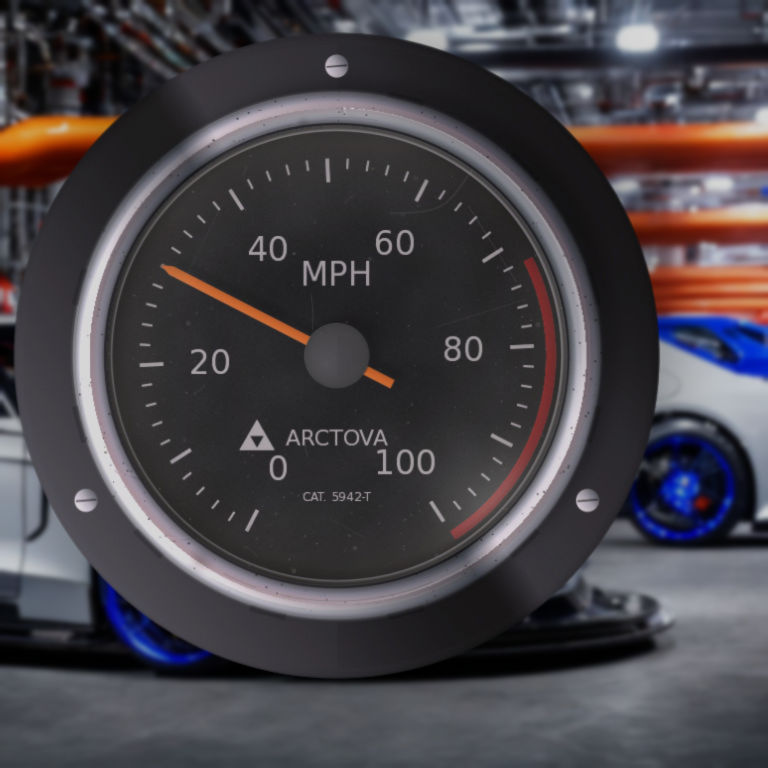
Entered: 30 mph
